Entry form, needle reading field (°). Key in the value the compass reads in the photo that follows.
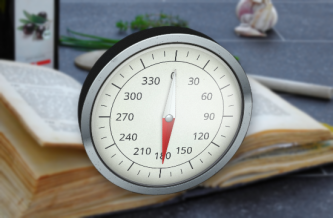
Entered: 180 °
